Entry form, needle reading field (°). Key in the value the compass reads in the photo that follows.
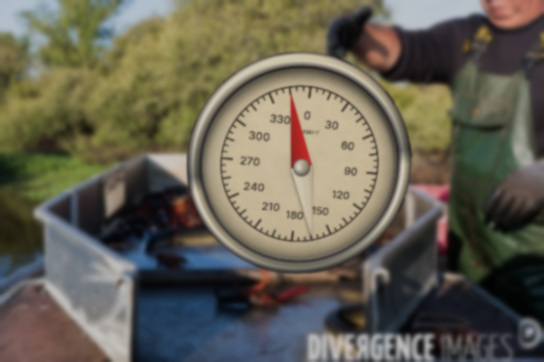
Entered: 345 °
